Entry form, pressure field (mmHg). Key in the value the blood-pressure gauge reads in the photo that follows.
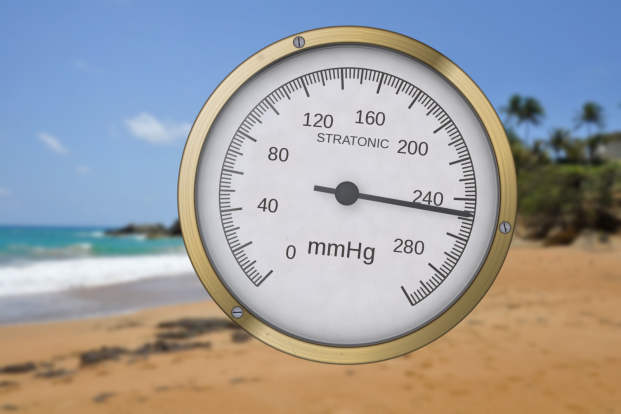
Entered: 248 mmHg
